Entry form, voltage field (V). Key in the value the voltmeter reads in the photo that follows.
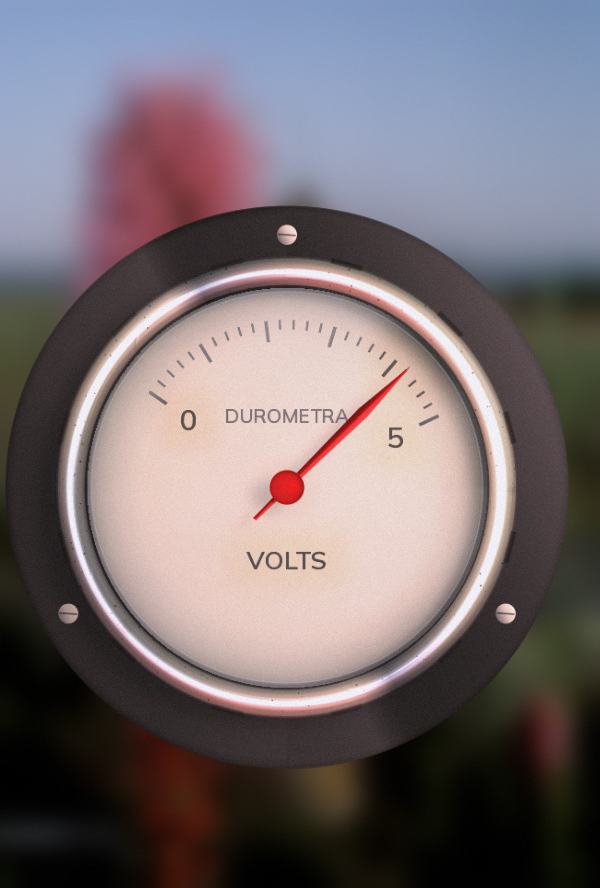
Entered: 4.2 V
